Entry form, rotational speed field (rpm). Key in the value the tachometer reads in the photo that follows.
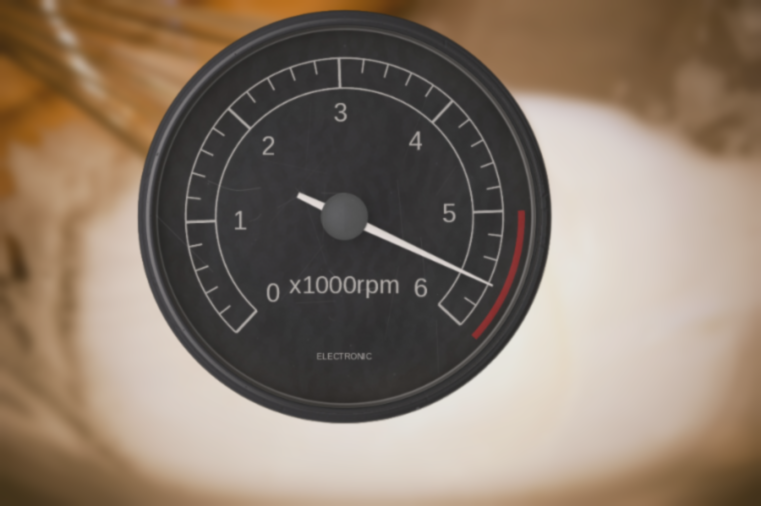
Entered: 5600 rpm
